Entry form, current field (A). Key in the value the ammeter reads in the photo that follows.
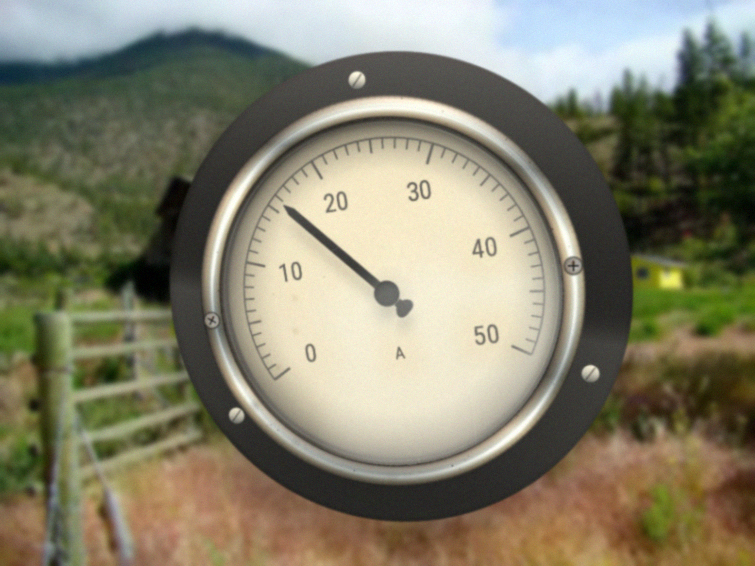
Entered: 16 A
